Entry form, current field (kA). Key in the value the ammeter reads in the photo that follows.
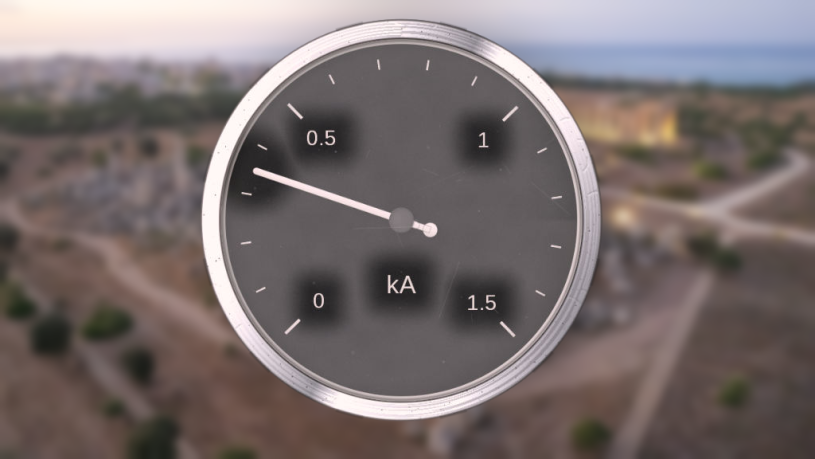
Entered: 0.35 kA
